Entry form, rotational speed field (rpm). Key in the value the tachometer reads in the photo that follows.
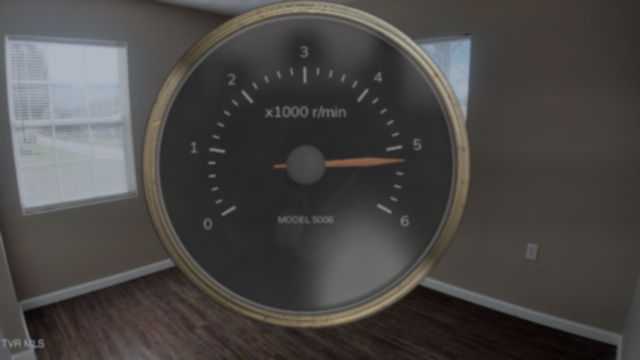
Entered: 5200 rpm
